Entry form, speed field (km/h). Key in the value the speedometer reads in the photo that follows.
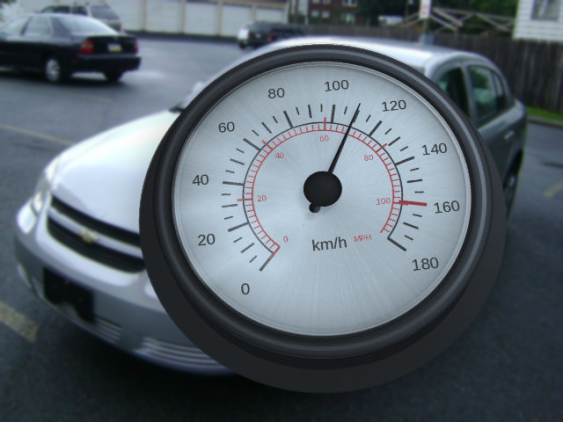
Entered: 110 km/h
